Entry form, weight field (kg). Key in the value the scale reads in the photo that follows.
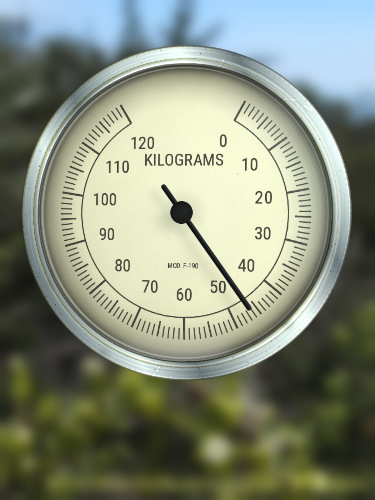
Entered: 46 kg
